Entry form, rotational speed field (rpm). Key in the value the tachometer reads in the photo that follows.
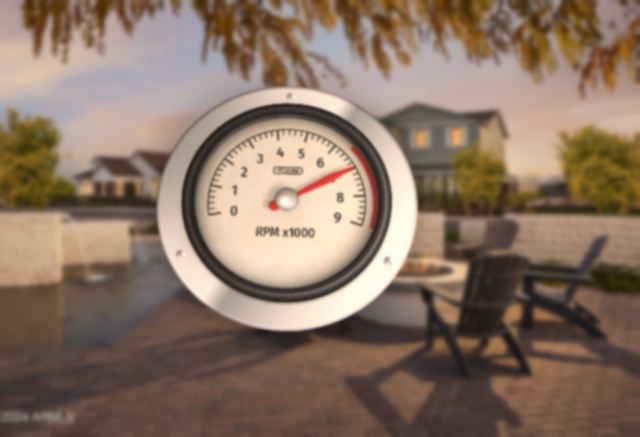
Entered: 7000 rpm
